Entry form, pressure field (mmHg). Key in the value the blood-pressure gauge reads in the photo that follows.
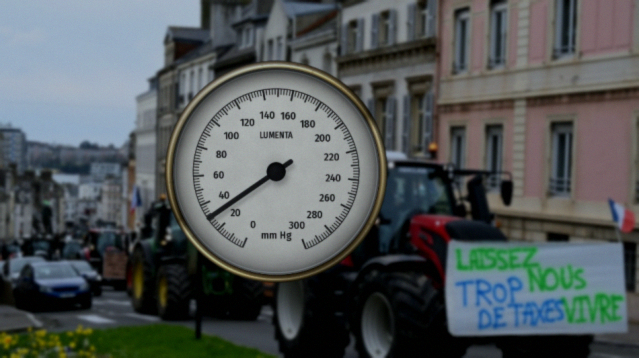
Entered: 30 mmHg
